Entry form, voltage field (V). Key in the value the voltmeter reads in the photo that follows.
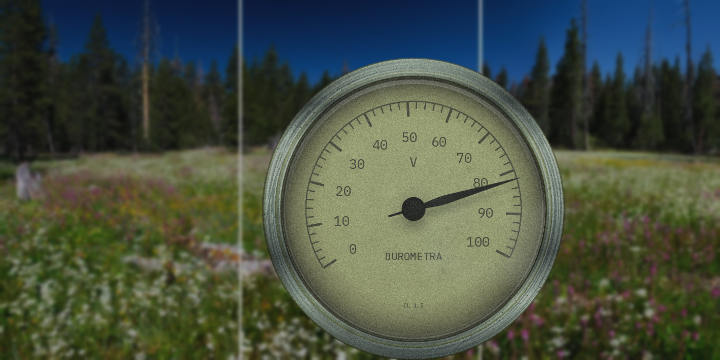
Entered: 82 V
